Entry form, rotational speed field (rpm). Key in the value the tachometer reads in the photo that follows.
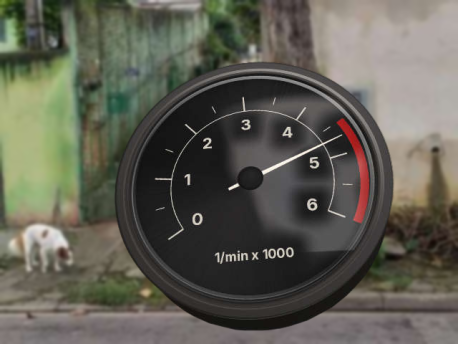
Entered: 4750 rpm
